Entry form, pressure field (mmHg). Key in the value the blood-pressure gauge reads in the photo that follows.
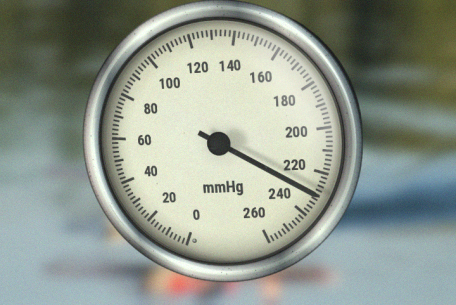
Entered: 230 mmHg
